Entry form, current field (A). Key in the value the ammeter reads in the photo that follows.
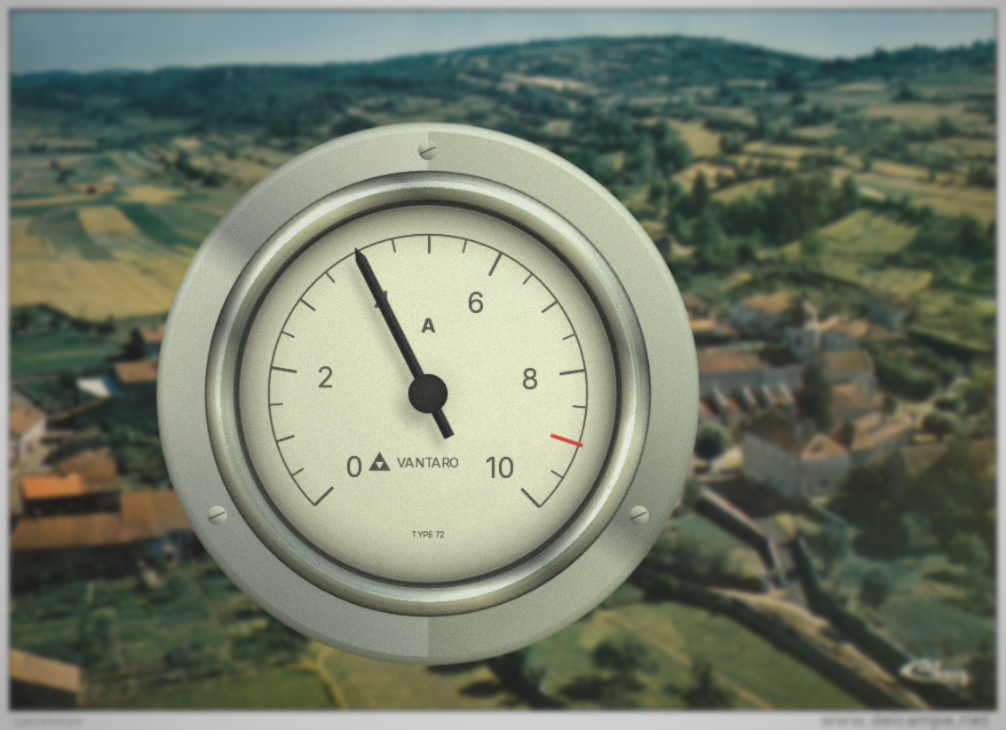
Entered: 4 A
